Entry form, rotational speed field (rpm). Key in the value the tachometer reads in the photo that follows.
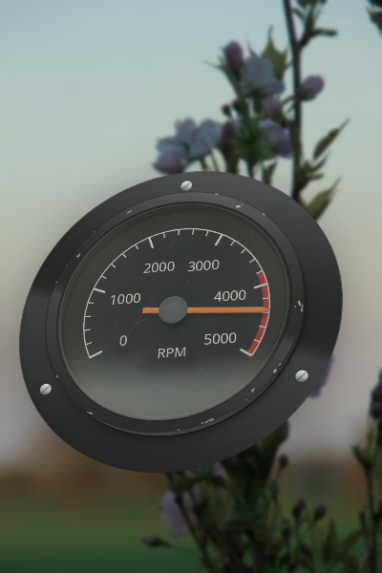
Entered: 4400 rpm
